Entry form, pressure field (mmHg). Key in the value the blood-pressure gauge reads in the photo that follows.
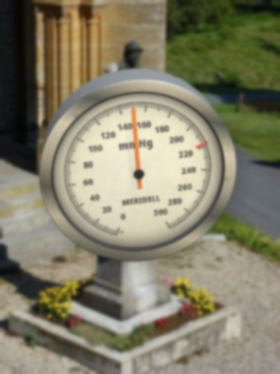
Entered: 150 mmHg
